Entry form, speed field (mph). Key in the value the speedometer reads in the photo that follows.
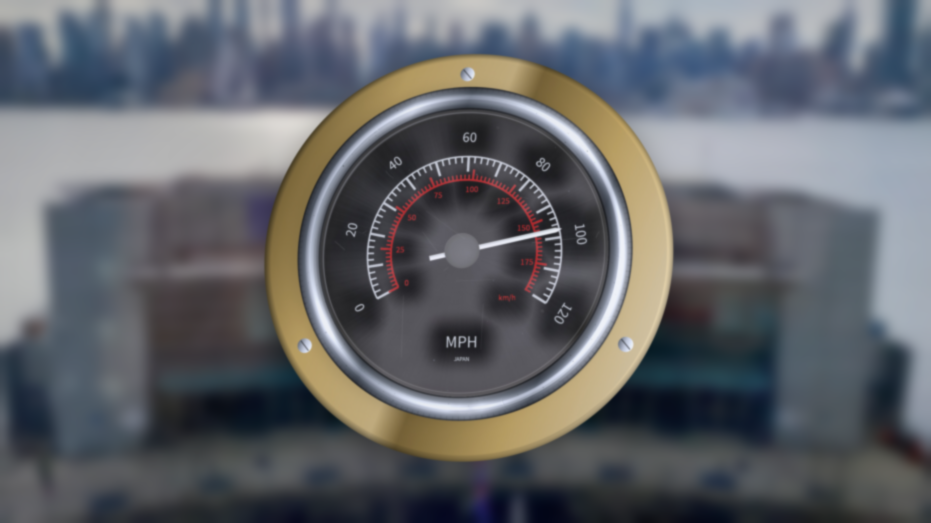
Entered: 98 mph
